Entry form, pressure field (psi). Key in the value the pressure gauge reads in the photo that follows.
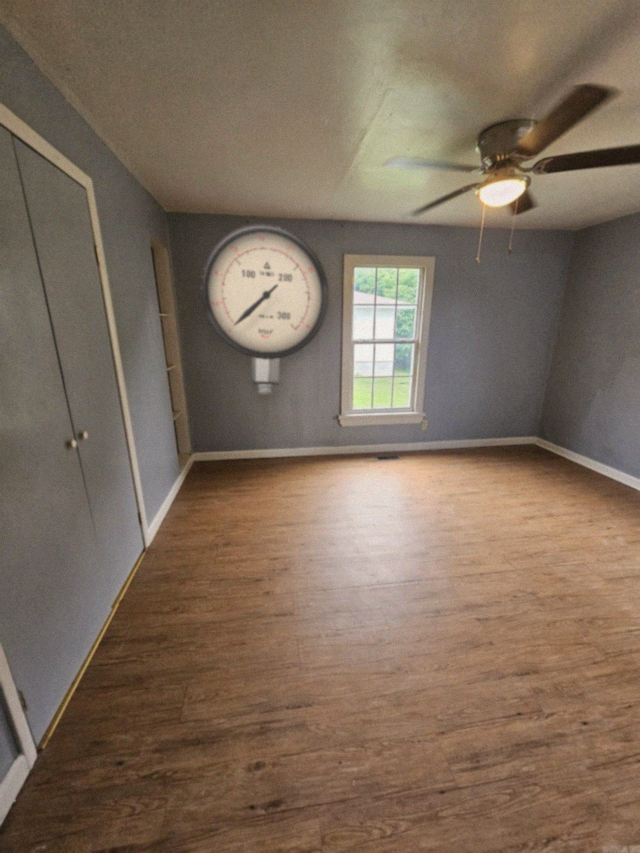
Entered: 0 psi
